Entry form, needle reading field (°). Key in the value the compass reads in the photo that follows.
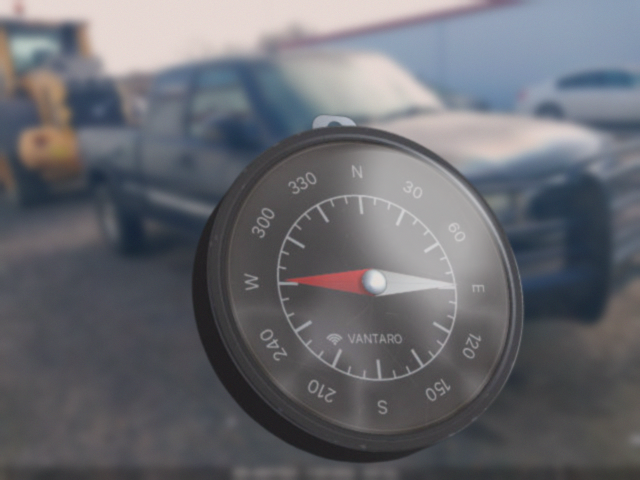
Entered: 270 °
